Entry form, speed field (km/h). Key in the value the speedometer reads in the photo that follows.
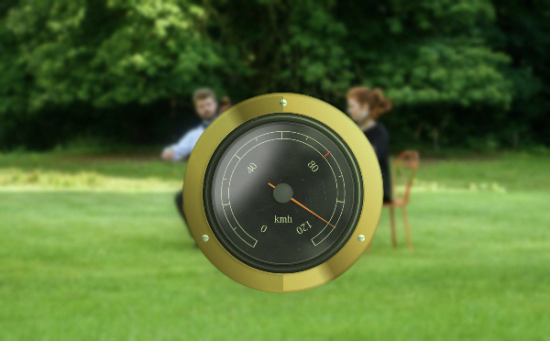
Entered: 110 km/h
